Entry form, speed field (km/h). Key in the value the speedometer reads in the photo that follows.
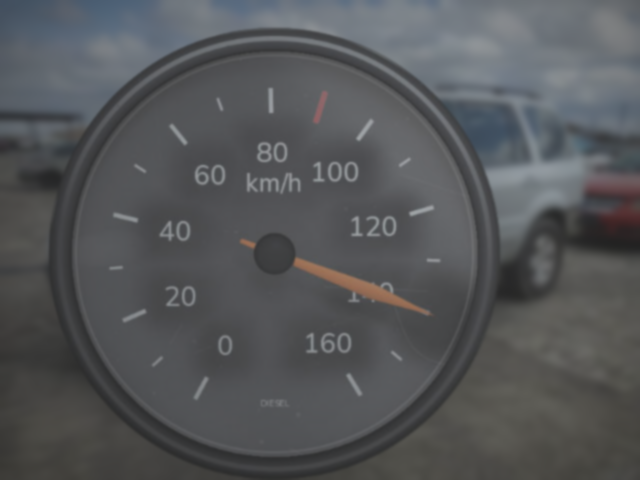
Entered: 140 km/h
